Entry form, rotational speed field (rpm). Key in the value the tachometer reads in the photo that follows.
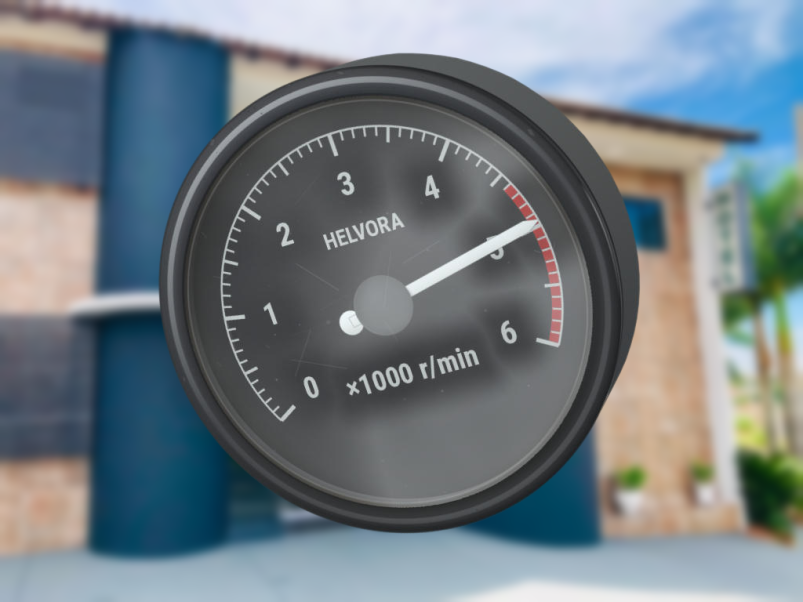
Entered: 4950 rpm
